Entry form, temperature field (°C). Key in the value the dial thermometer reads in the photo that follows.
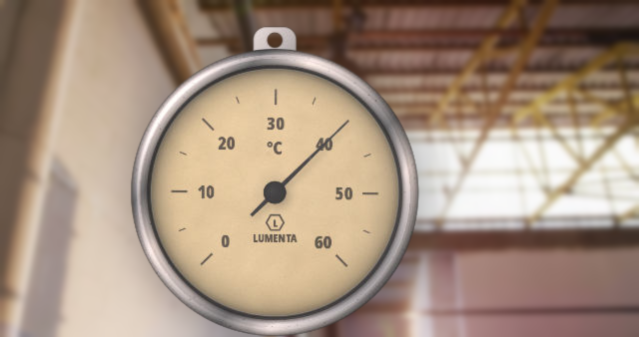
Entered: 40 °C
